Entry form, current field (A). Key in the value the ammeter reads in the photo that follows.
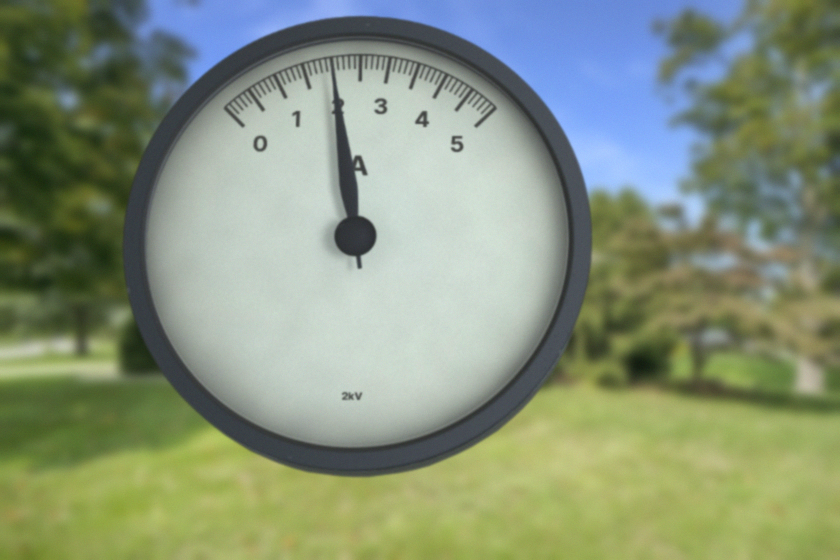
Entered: 2 A
